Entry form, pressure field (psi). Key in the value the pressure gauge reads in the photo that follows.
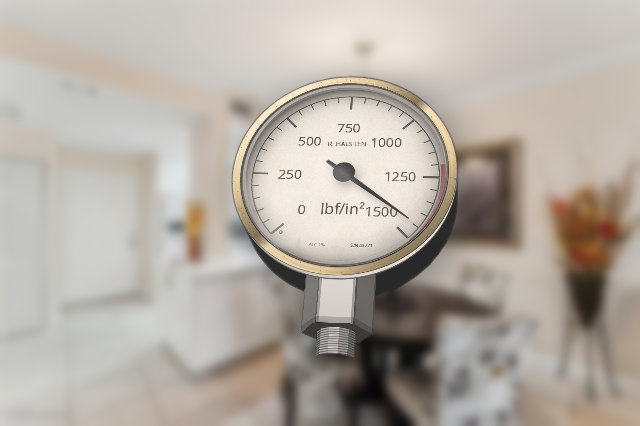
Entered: 1450 psi
